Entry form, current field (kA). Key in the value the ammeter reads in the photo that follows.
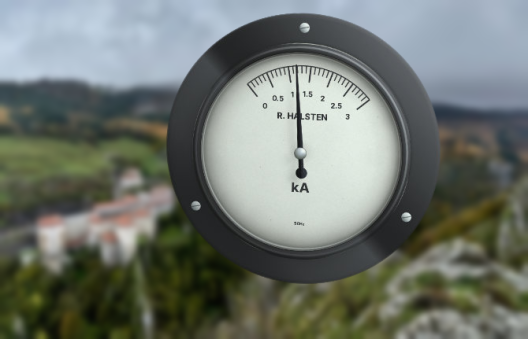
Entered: 1.2 kA
